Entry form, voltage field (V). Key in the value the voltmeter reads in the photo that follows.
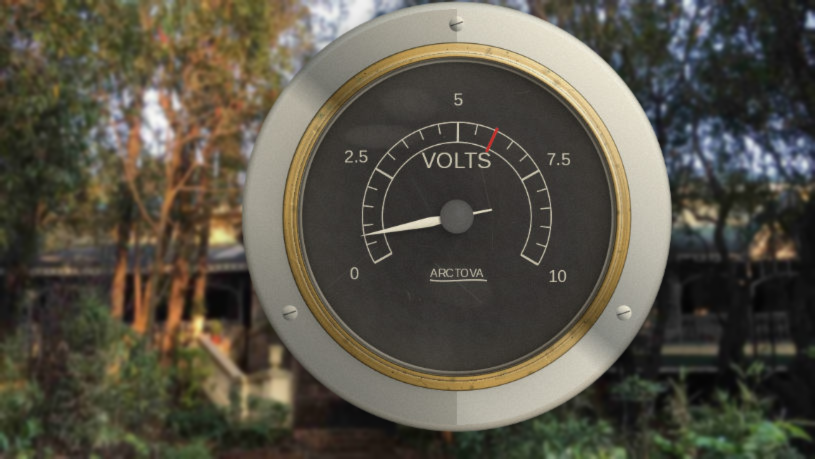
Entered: 0.75 V
